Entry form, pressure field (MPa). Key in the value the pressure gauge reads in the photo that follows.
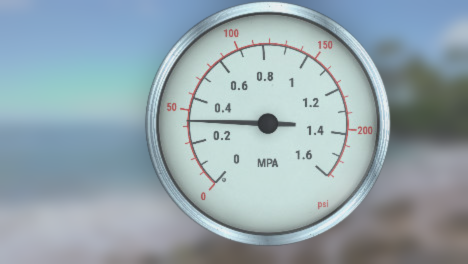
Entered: 0.3 MPa
